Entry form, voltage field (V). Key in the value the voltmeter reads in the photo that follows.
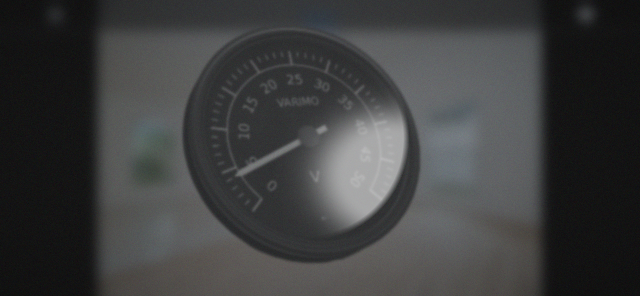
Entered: 4 V
